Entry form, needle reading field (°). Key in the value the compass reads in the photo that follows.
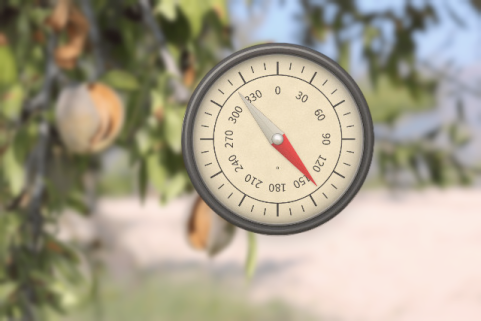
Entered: 140 °
